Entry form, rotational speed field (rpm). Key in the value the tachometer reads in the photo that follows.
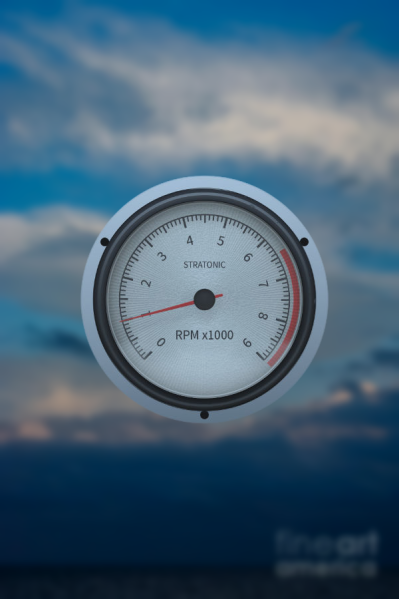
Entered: 1000 rpm
